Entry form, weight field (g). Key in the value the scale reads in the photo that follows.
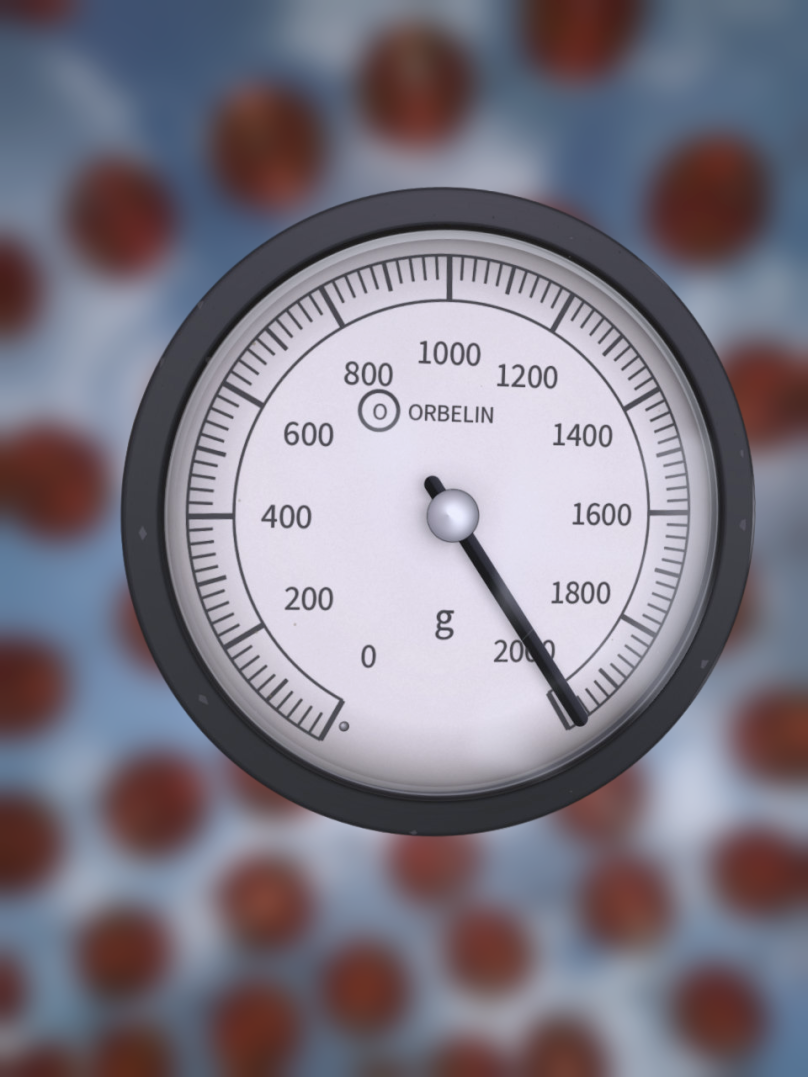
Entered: 1980 g
